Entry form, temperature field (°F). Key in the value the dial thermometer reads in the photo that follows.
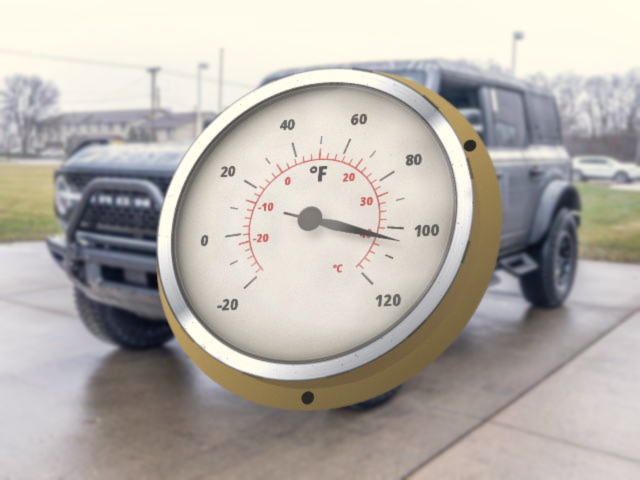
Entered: 105 °F
